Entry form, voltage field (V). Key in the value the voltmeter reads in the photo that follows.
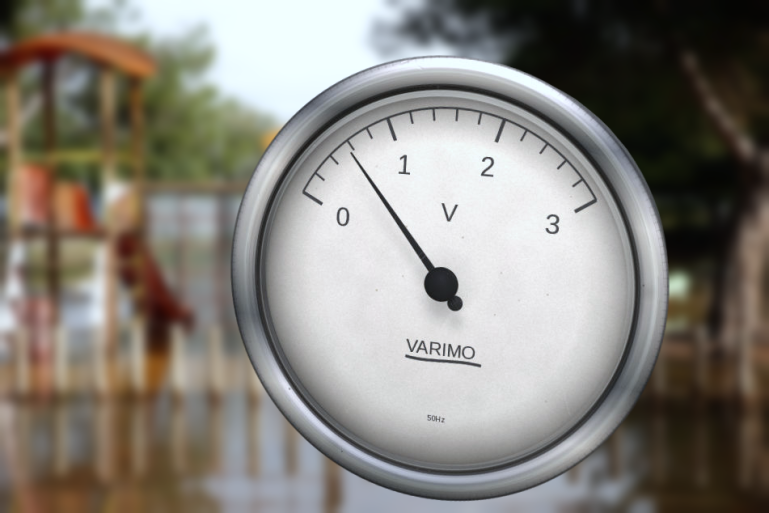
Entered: 0.6 V
